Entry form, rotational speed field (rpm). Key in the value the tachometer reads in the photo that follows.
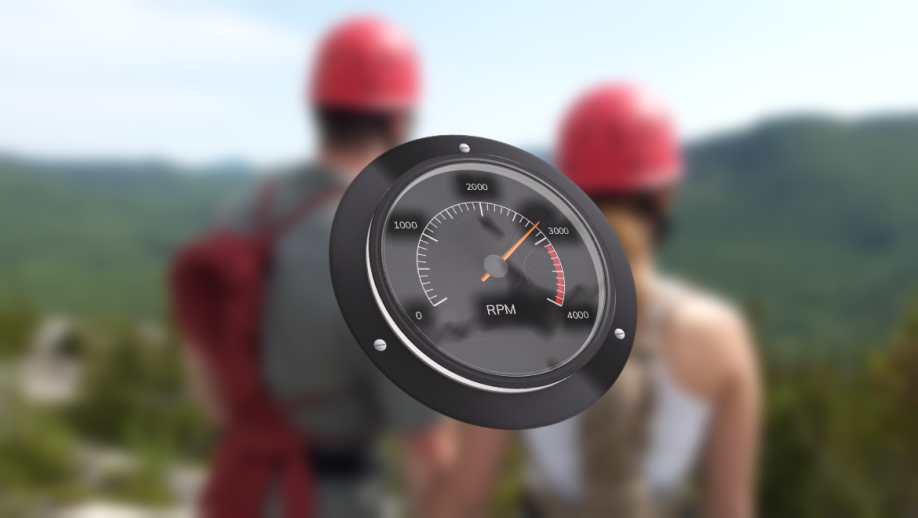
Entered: 2800 rpm
